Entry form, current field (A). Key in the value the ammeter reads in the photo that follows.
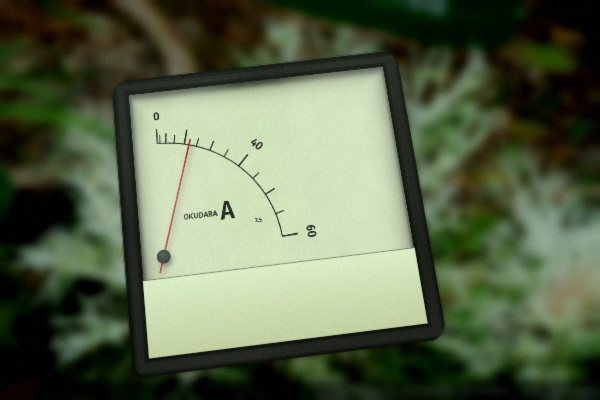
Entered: 22.5 A
